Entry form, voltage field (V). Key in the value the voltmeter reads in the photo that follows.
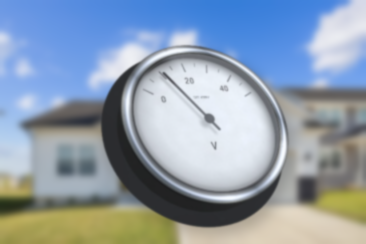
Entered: 10 V
